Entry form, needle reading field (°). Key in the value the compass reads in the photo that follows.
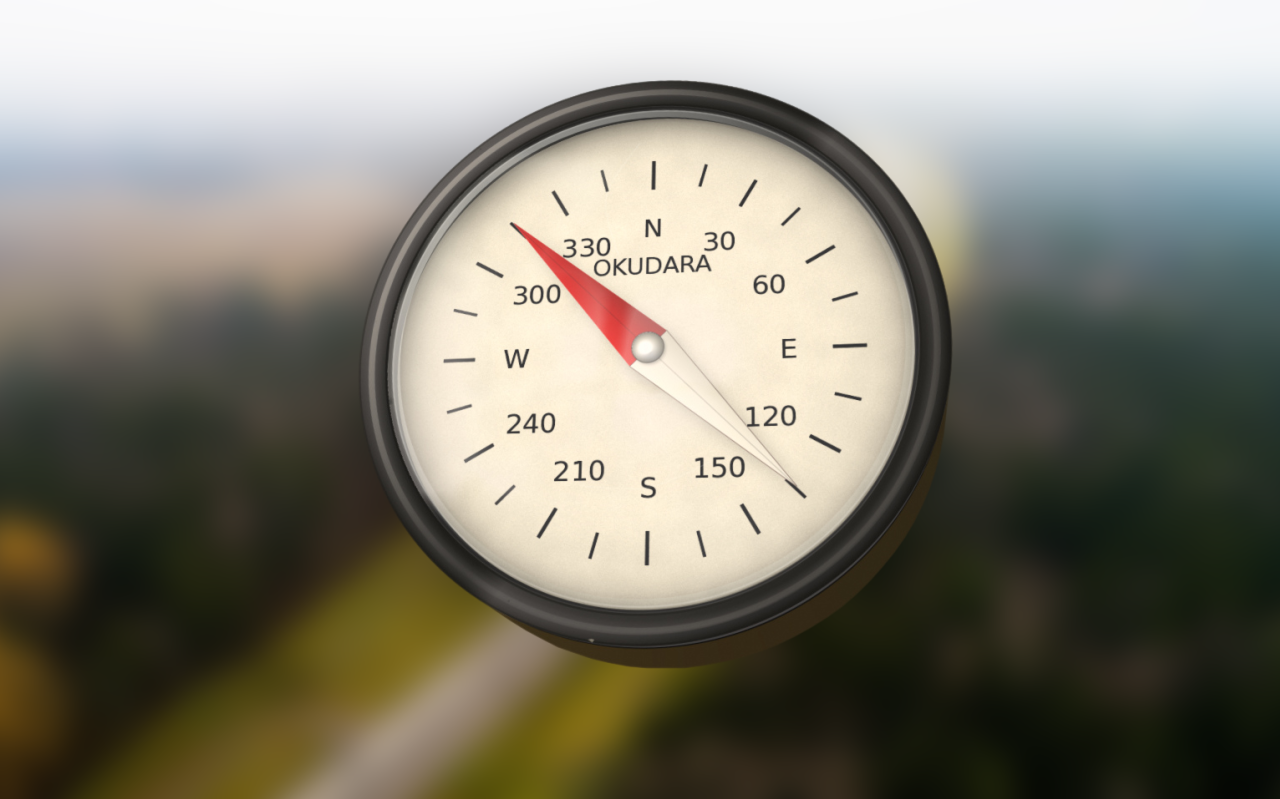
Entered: 315 °
